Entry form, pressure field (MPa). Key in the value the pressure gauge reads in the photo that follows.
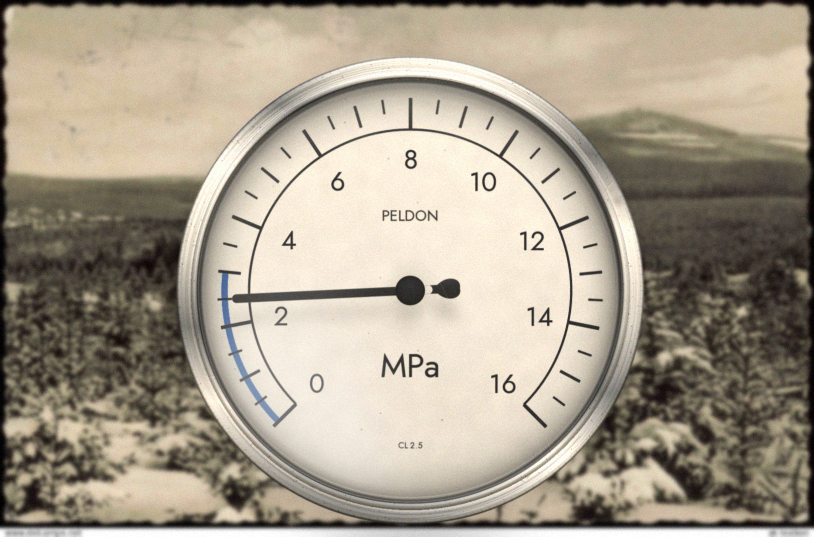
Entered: 2.5 MPa
